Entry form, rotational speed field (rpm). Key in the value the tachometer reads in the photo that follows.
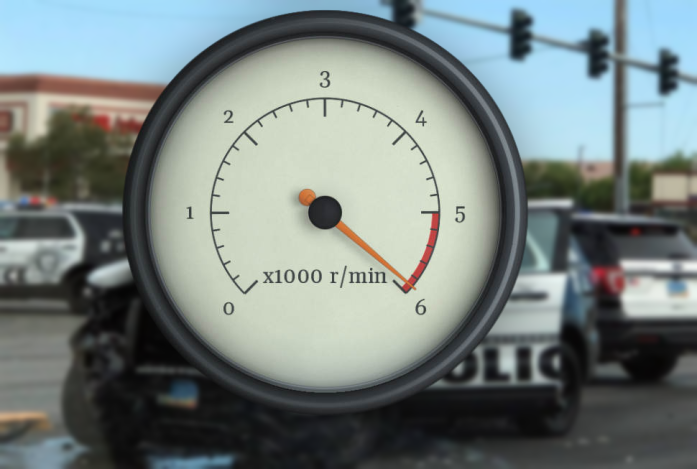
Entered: 5900 rpm
